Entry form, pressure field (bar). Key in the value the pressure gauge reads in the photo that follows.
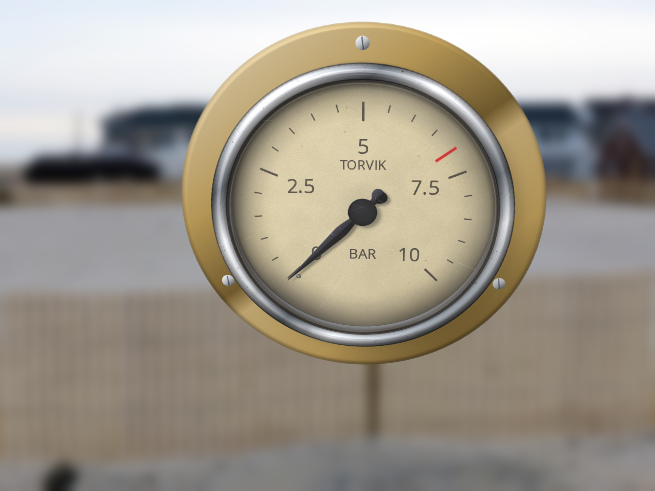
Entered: 0 bar
